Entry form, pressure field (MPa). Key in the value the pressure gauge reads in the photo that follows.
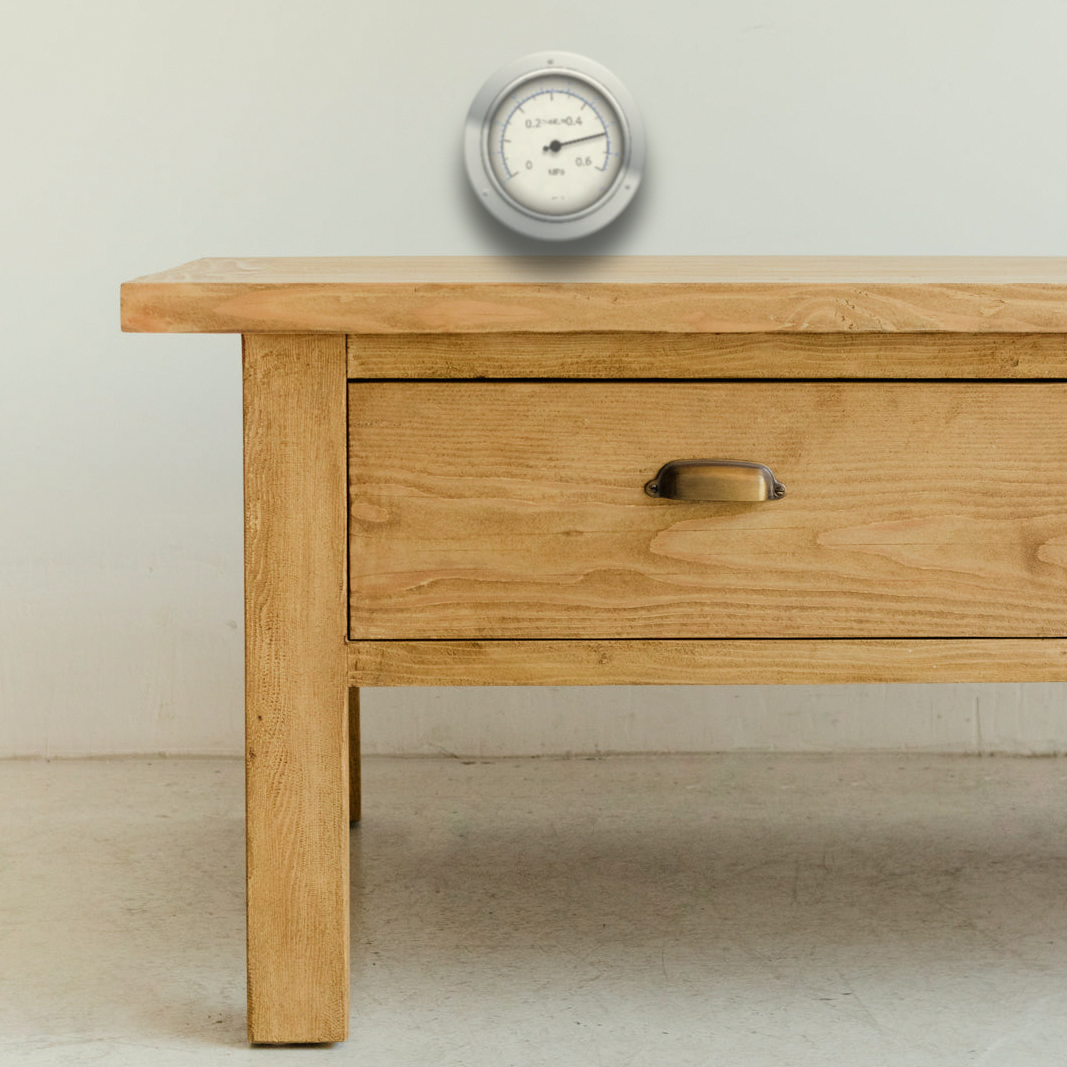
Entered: 0.5 MPa
